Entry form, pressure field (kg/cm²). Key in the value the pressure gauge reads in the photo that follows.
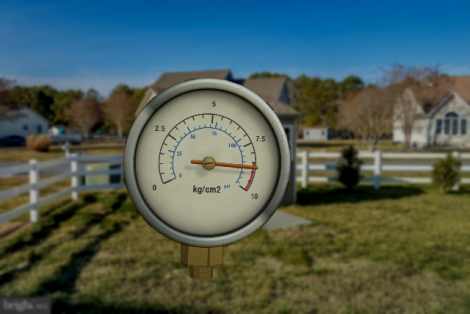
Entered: 8.75 kg/cm²
